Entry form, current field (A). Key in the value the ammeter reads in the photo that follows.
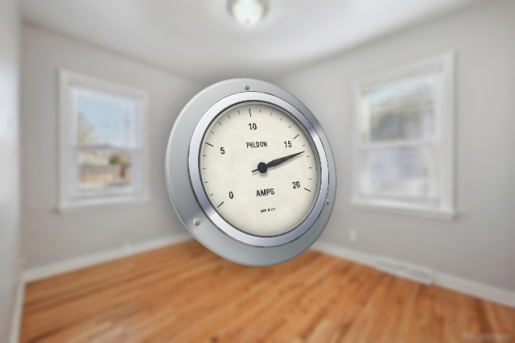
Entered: 16.5 A
